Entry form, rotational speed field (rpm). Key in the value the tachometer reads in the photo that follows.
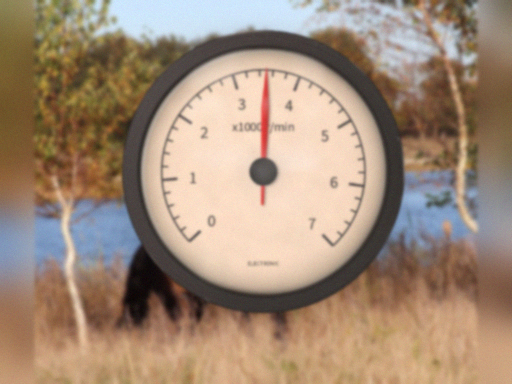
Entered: 3500 rpm
